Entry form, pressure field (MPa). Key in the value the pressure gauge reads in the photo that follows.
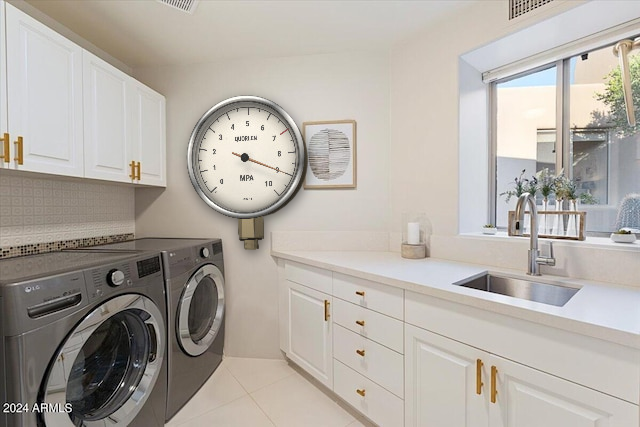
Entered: 9 MPa
